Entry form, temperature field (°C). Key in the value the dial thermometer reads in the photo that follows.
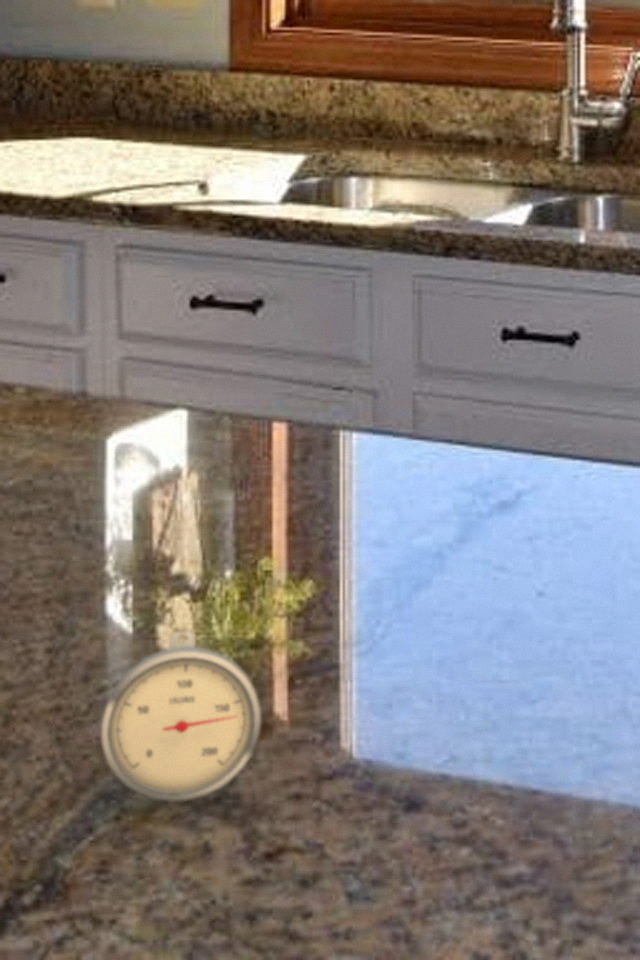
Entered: 160 °C
